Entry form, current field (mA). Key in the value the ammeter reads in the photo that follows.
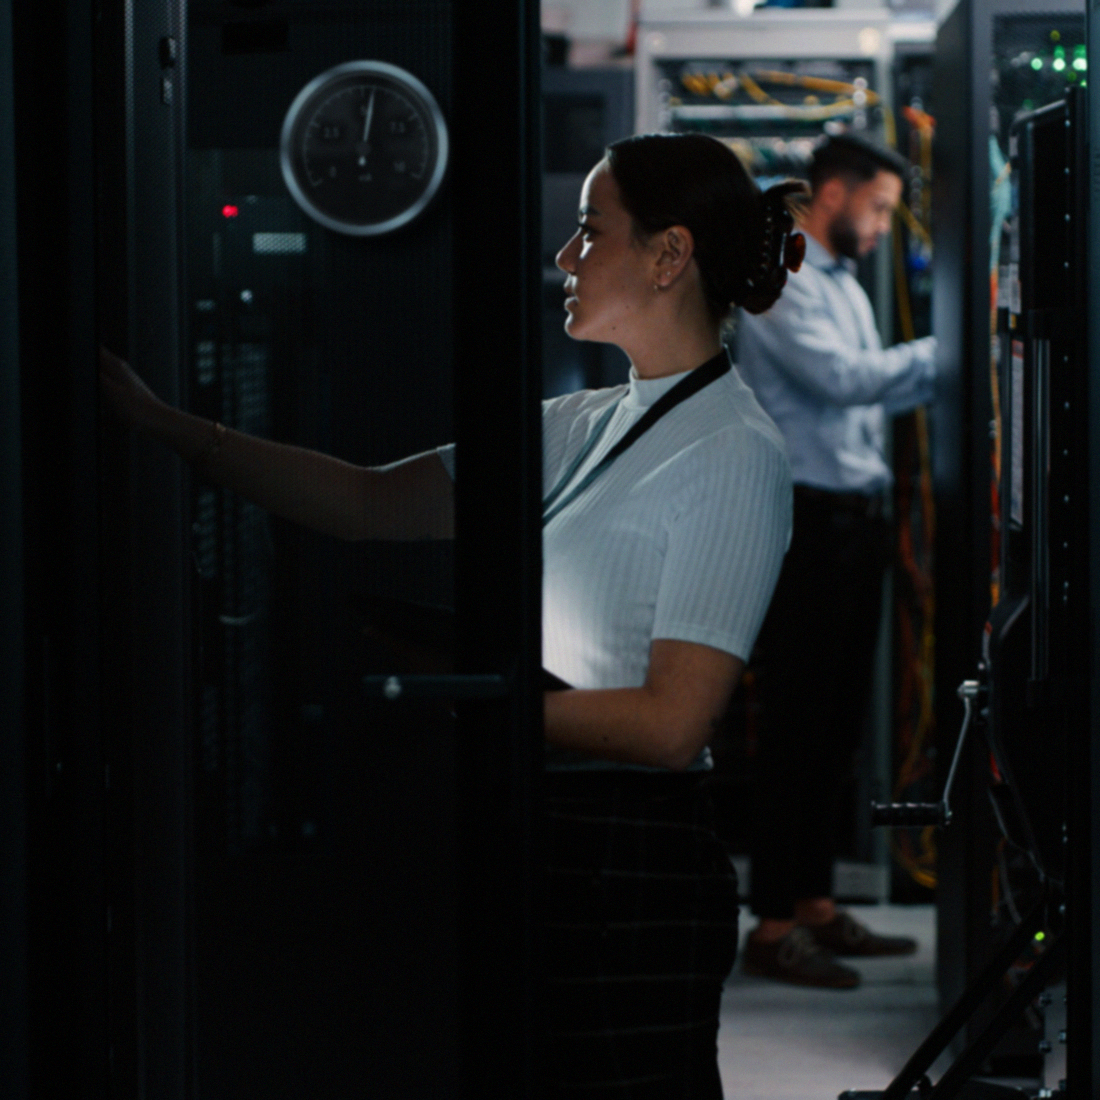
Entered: 5.5 mA
